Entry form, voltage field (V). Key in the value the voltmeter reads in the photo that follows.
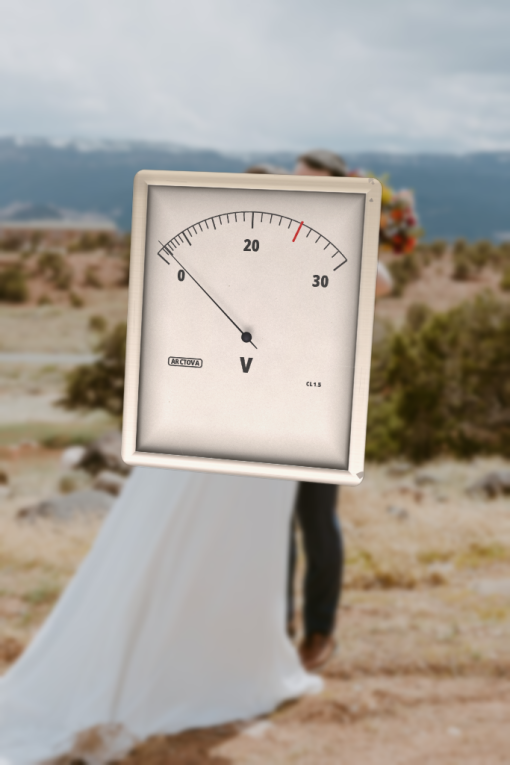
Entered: 5 V
